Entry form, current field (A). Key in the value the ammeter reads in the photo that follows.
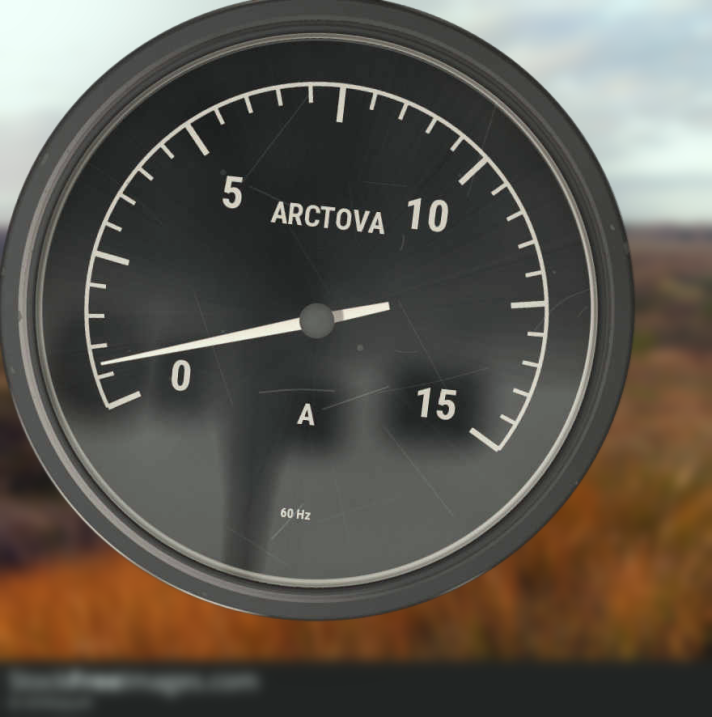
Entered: 0.75 A
